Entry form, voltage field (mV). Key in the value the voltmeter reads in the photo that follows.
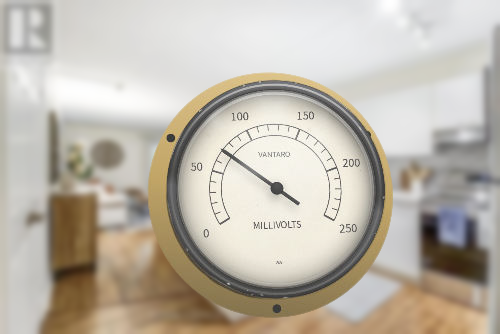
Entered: 70 mV
